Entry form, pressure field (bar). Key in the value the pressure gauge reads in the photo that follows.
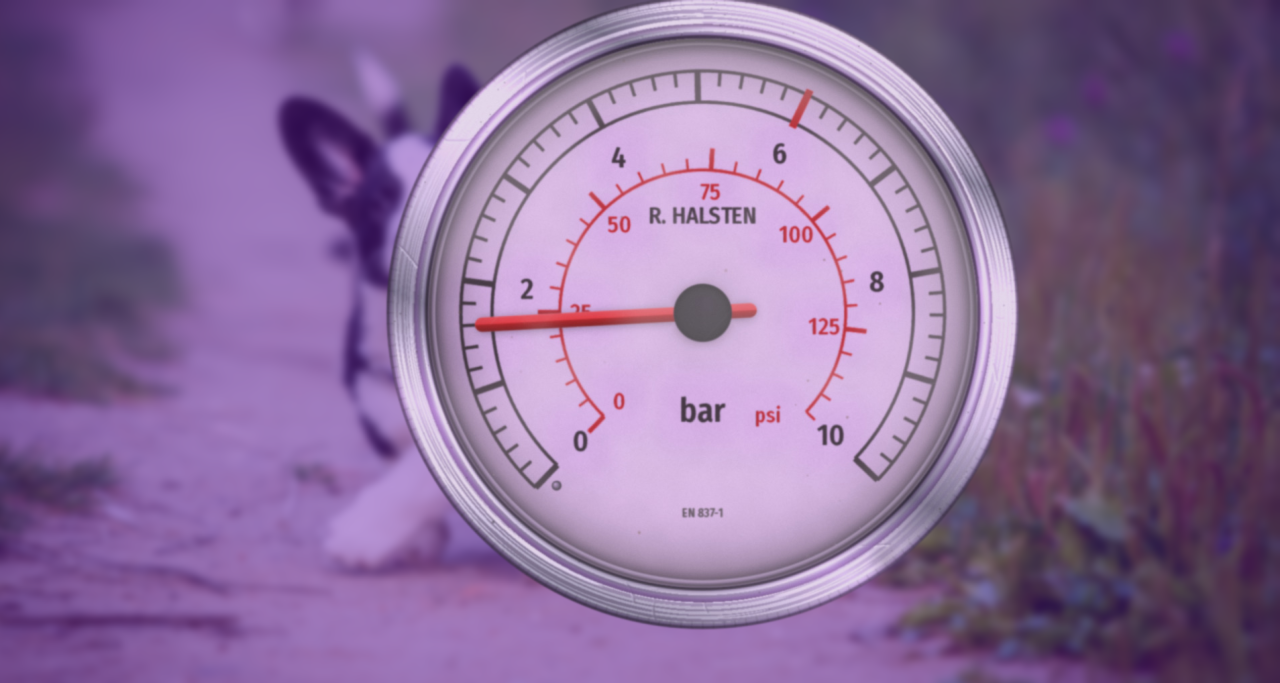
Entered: 1.6 bar
